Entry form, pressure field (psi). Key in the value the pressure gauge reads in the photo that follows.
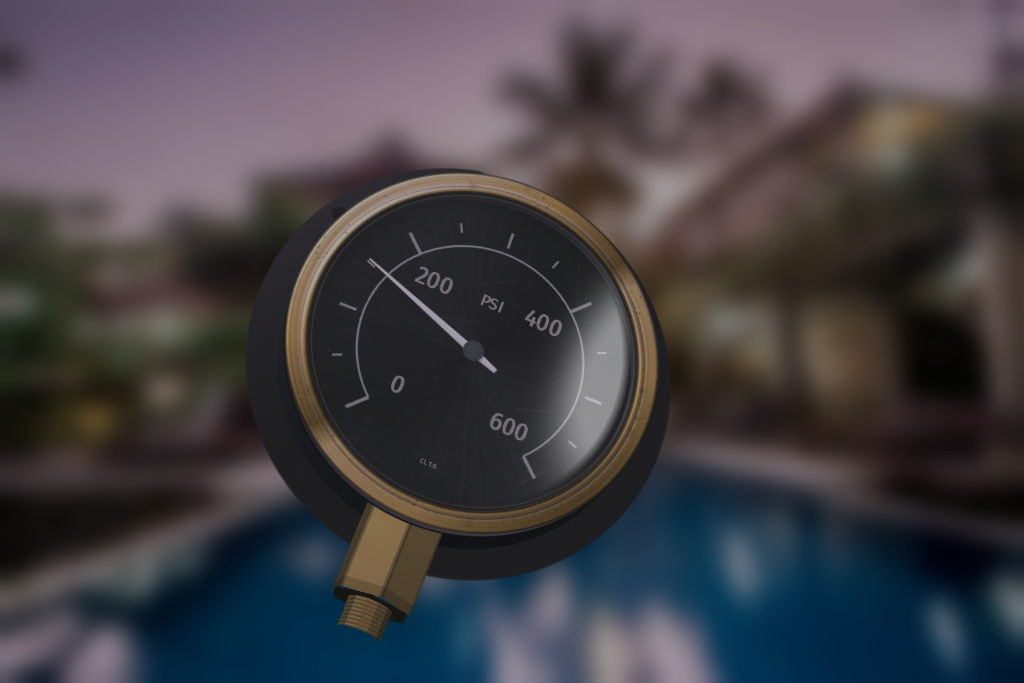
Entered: 150 psi
